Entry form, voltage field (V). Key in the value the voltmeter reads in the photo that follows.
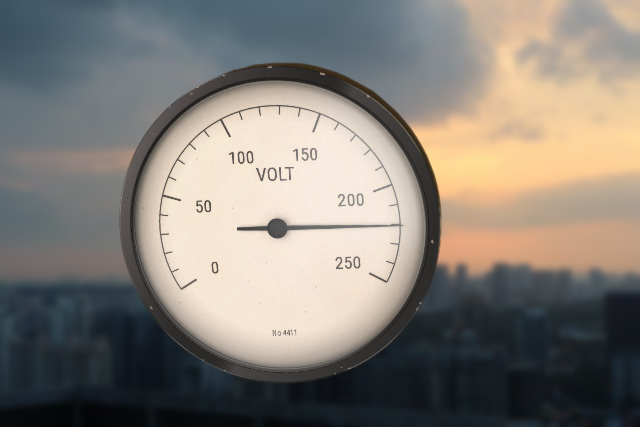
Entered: 220 V
